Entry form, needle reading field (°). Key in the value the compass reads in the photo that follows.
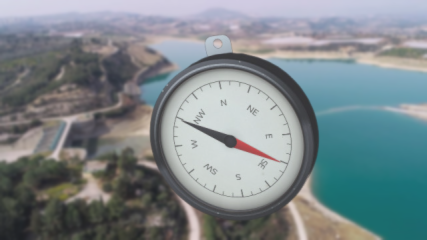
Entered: 120 °
